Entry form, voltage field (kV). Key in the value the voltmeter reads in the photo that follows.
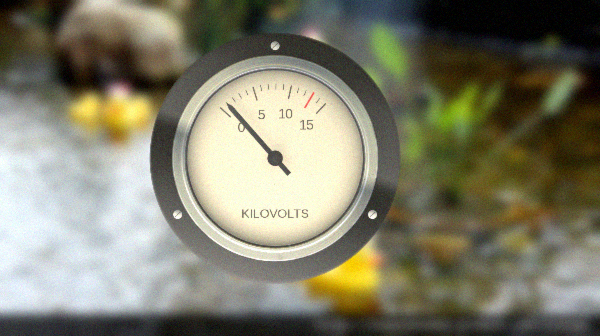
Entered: 1 kV
